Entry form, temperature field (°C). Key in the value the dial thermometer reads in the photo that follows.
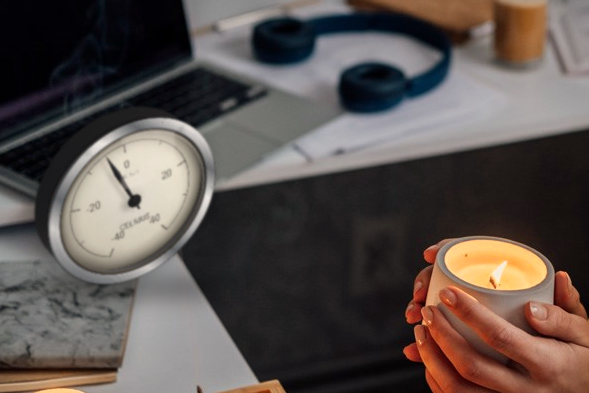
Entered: -5 °C
